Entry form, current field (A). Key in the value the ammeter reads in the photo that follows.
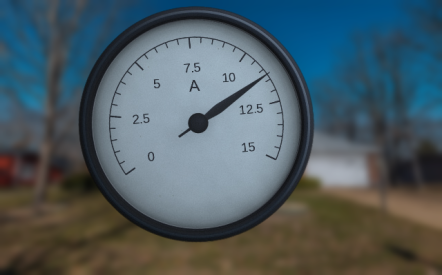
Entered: 11.25 A
